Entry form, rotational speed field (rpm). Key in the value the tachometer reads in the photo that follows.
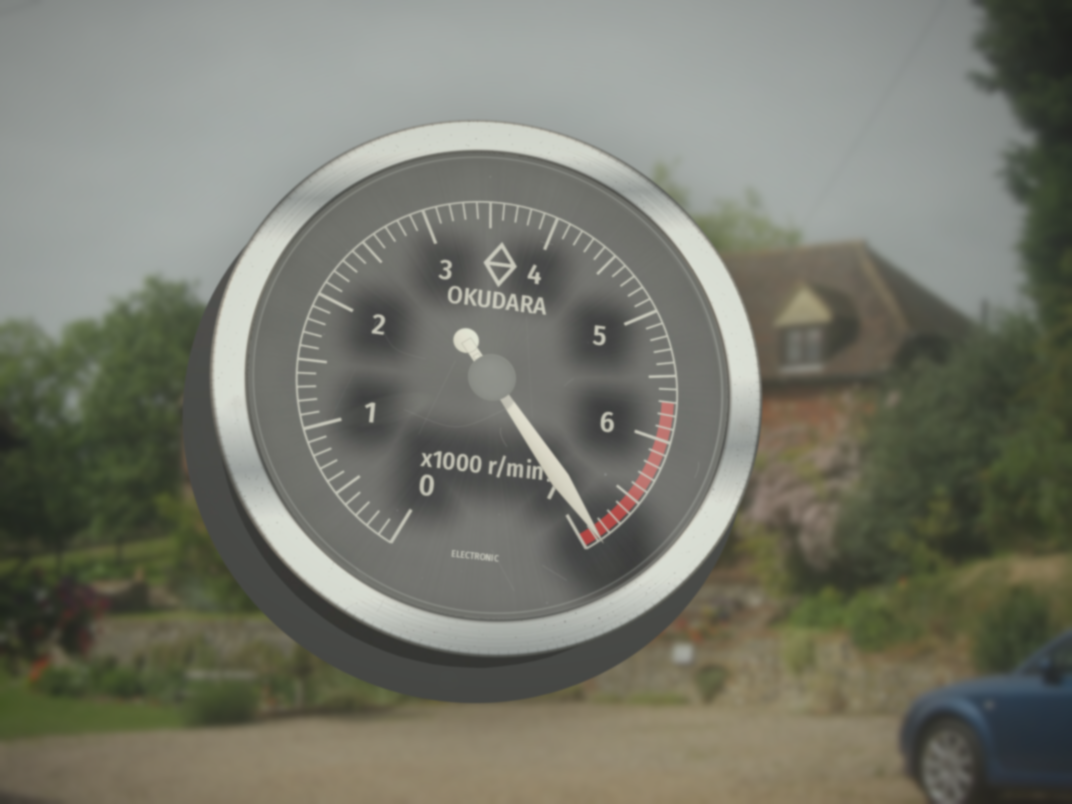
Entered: 6900 rpm
